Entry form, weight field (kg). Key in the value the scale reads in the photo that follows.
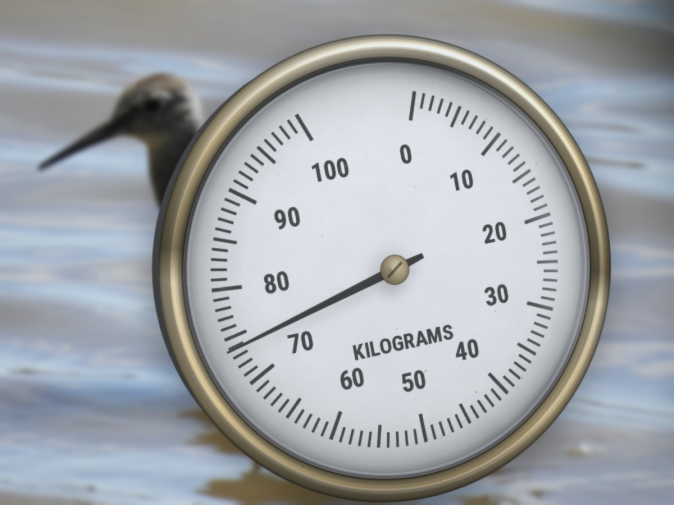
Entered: 74 kg
